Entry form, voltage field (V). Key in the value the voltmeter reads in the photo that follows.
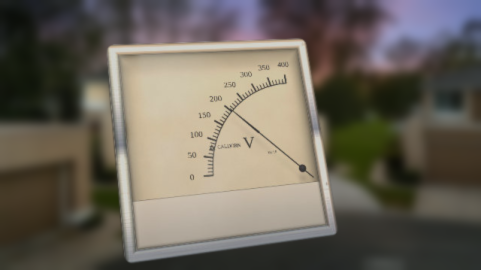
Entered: 200 V
